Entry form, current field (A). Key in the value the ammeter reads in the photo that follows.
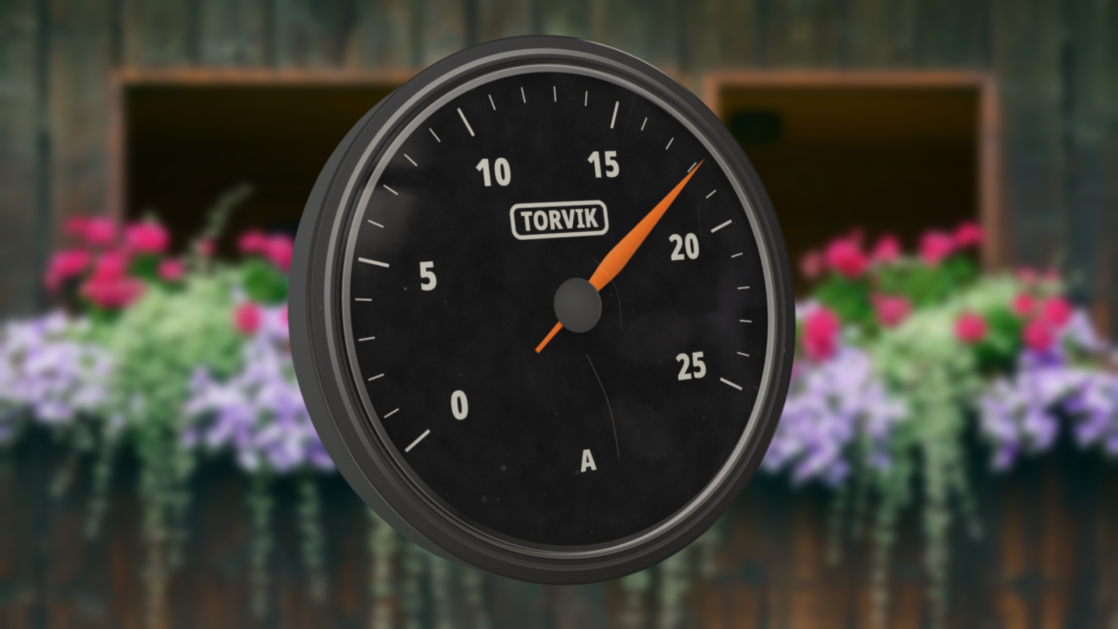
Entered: 18 A
